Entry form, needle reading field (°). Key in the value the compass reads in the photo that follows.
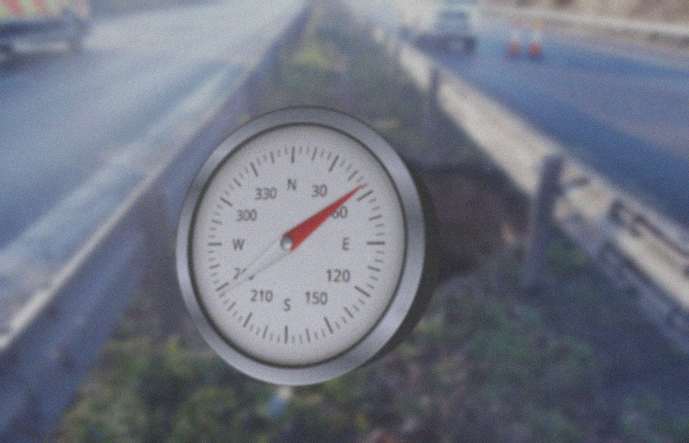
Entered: 55 °
